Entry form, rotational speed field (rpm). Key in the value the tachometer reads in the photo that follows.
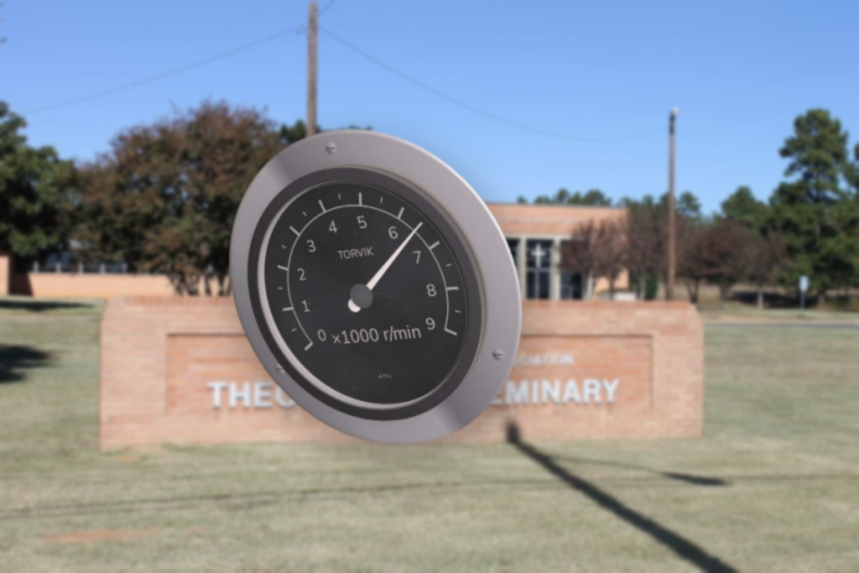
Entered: 6500 rpm
